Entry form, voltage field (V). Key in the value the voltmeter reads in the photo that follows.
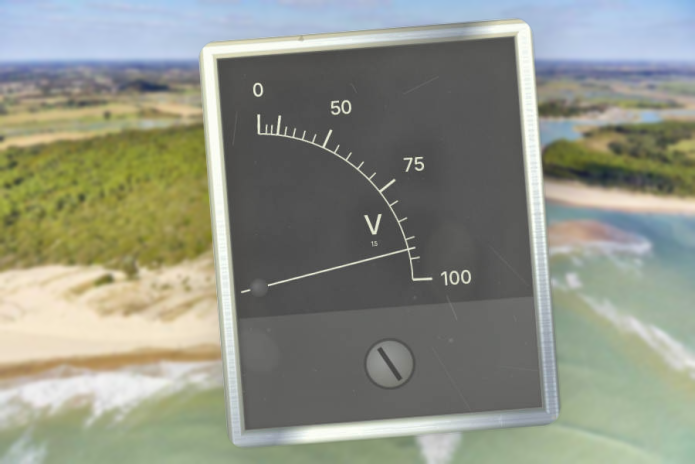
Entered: 92.5 V
